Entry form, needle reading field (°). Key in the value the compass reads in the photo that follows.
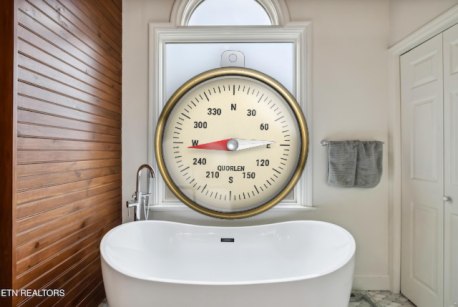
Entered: 265 °
